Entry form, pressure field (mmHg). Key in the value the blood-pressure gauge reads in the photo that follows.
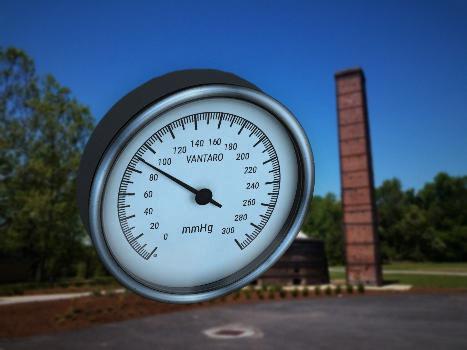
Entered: 90 mmHg
